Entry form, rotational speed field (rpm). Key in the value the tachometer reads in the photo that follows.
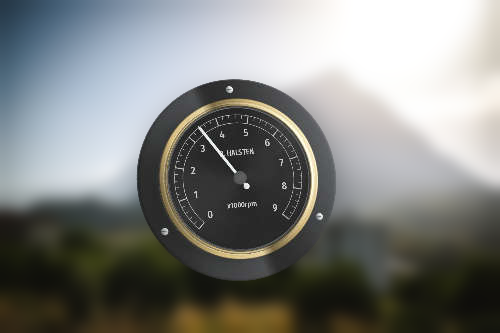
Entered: 3400 rpm
